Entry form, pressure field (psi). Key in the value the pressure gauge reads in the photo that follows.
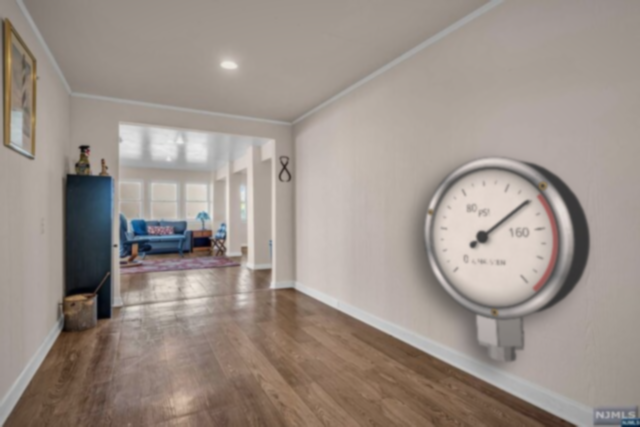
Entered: 140 psi
